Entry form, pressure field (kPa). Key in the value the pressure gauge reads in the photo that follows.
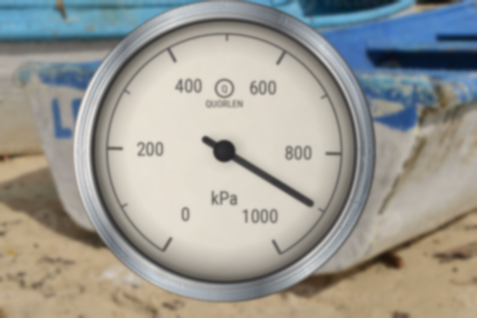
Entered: 900 kPa
